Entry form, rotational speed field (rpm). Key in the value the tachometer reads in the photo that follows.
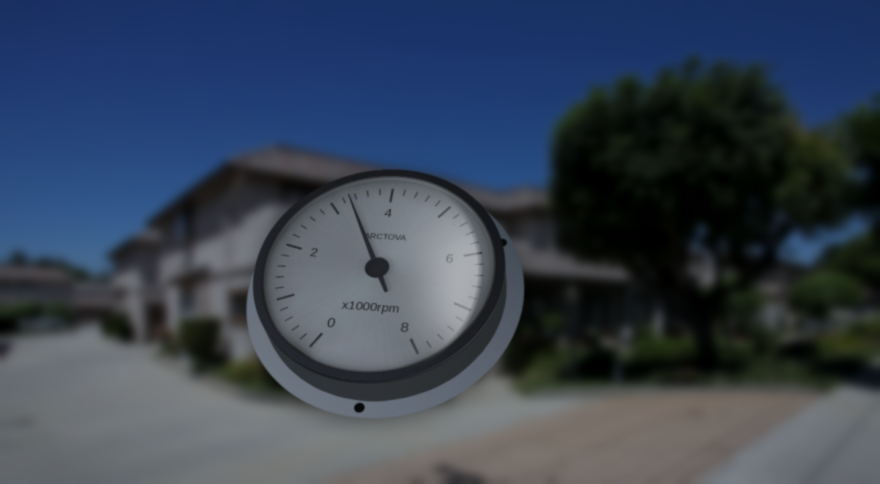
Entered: 3300 rpm
